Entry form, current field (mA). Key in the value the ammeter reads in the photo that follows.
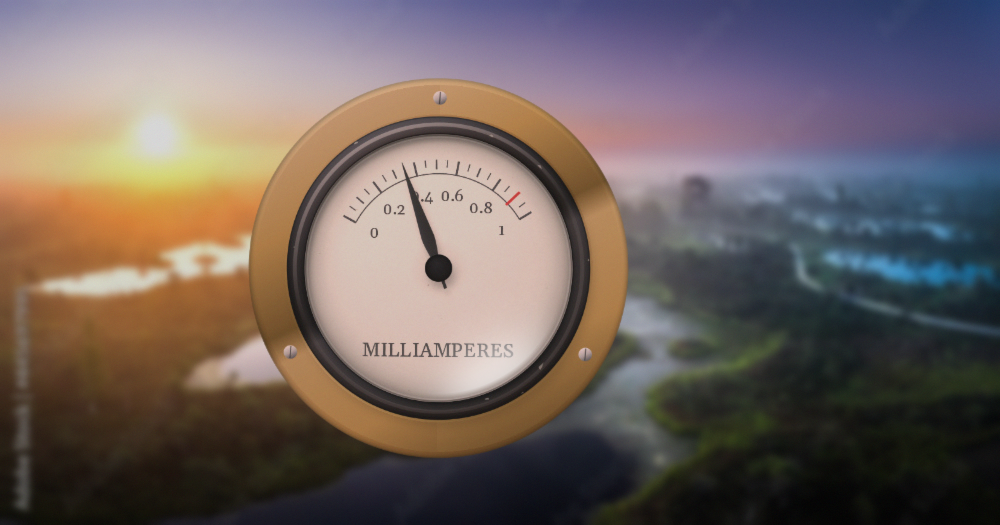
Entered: 0.35 mA
